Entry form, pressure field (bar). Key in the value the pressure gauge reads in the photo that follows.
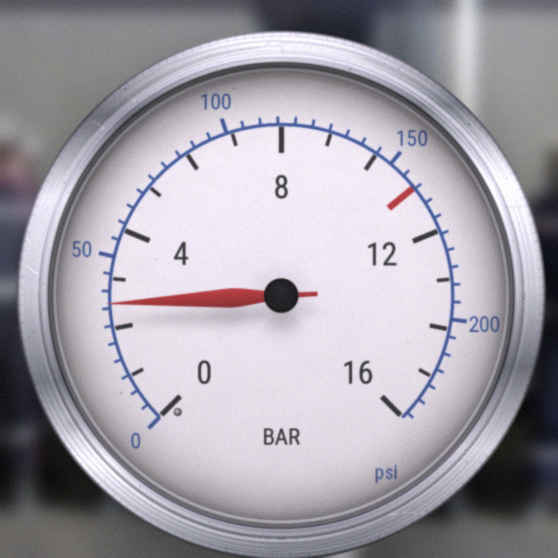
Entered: 2.5 bar
